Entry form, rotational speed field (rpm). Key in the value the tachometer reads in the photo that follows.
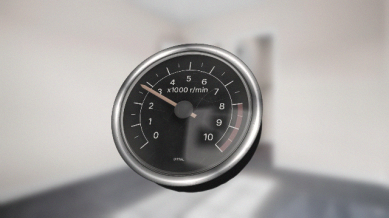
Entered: 2750 rpm
